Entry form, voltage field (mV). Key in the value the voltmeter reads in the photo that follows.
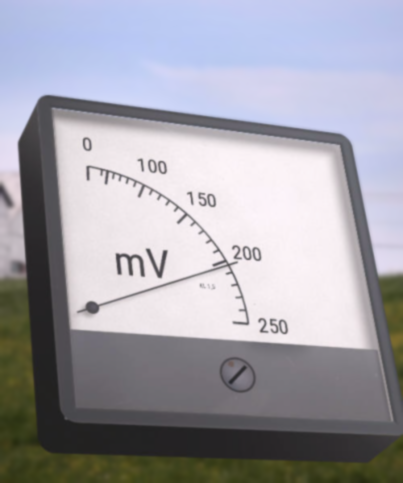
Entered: 205 mV
